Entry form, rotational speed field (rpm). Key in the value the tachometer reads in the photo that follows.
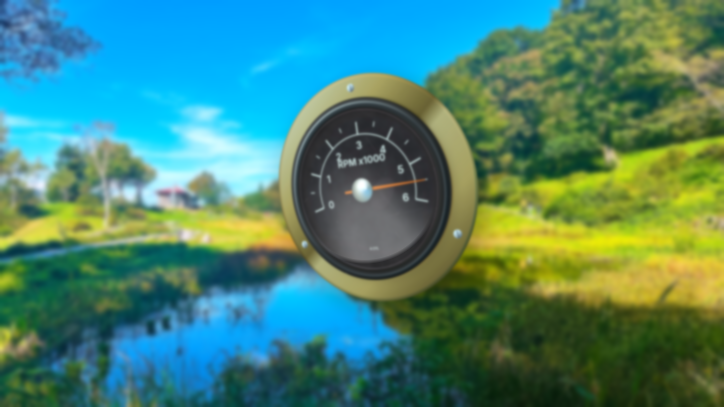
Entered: 5500 rpm
